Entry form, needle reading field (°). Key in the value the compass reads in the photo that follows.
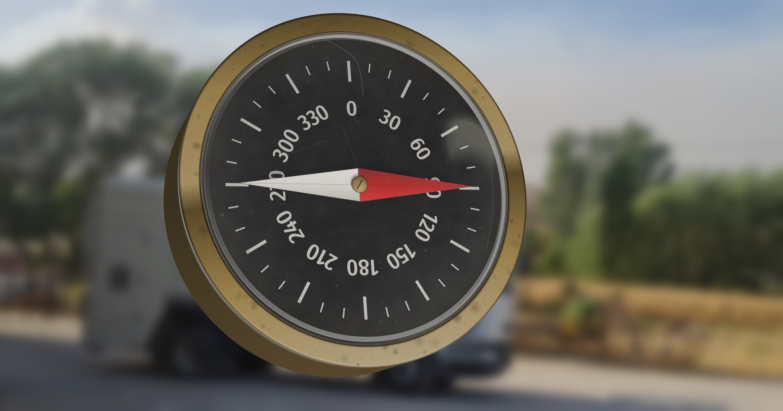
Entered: 90 °
